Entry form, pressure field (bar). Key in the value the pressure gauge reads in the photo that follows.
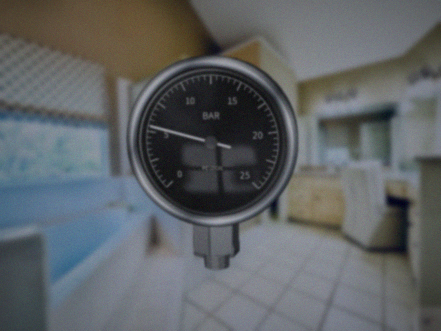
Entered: 5.5 bar
